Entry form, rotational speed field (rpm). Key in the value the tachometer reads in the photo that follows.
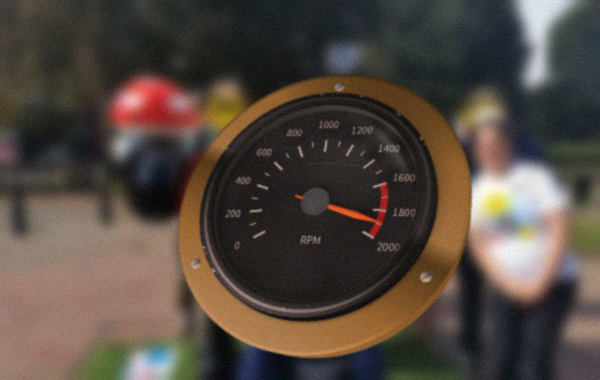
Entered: 1900 rpm
